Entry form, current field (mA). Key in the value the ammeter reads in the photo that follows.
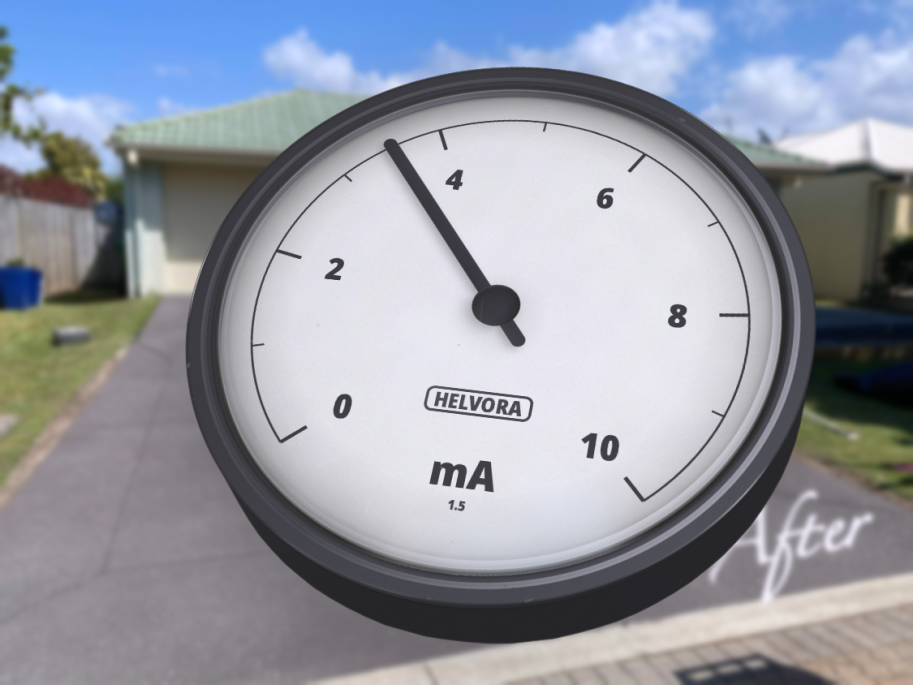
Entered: 3.5 mA
